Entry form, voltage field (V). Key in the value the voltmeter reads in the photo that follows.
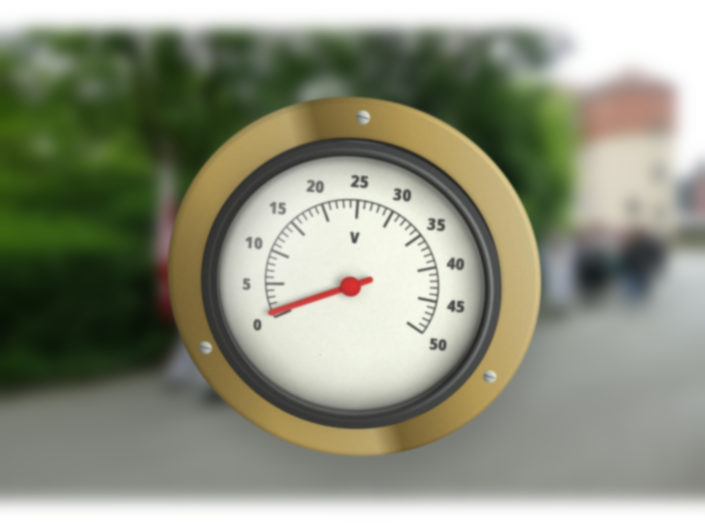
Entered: 1 V
